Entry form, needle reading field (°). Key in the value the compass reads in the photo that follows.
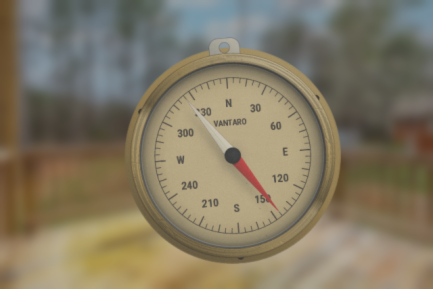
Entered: 145 °
